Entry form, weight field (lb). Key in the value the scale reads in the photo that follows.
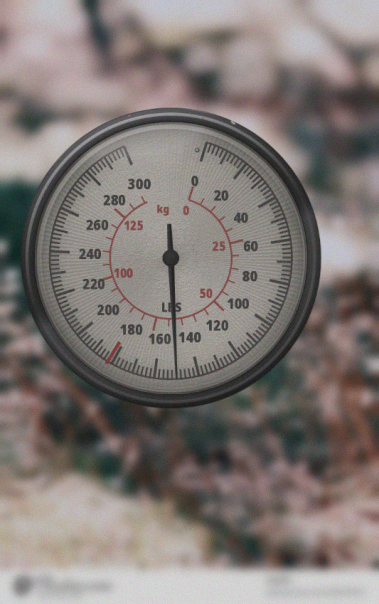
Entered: 150 lb
